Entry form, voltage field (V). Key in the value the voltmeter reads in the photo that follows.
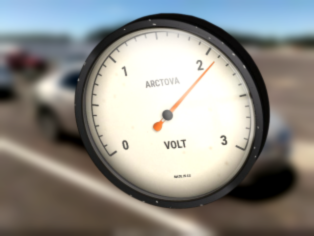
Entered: 2.1 V
